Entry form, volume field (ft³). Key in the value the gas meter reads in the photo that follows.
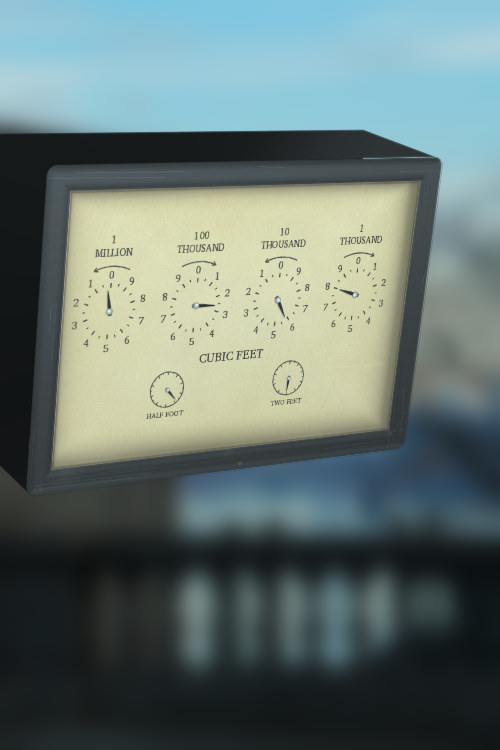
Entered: 25800 ft³
